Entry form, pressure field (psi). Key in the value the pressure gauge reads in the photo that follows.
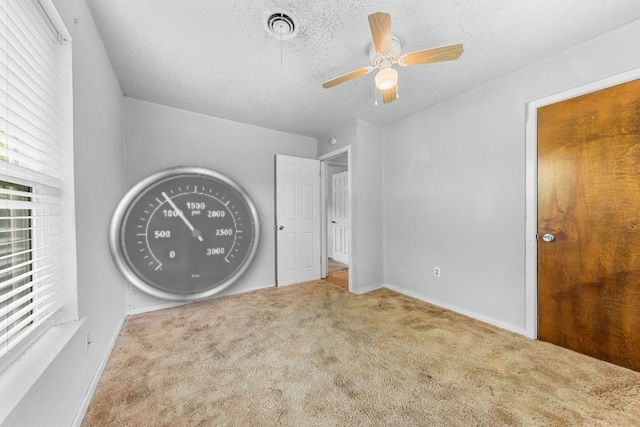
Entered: 1100 psi
